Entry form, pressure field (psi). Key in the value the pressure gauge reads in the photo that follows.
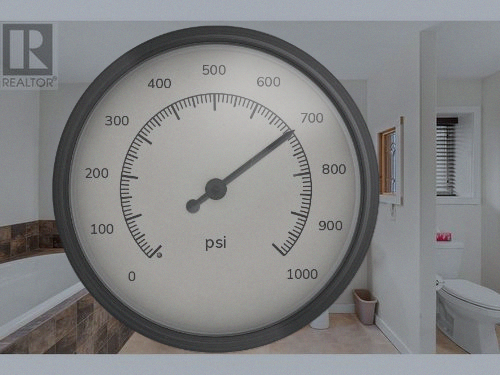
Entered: 700 psi
